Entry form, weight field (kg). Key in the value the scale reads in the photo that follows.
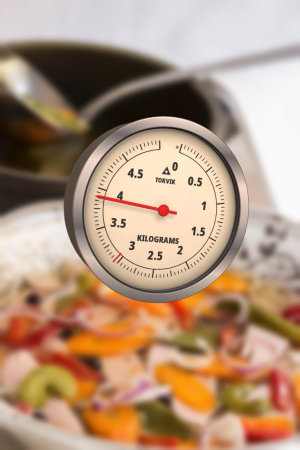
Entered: 3.9 kg
